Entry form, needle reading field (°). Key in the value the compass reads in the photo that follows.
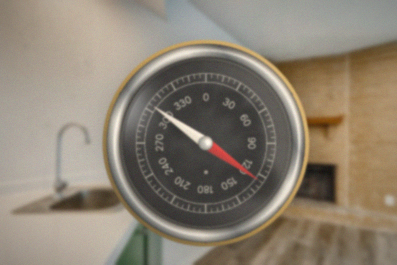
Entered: 125 °
